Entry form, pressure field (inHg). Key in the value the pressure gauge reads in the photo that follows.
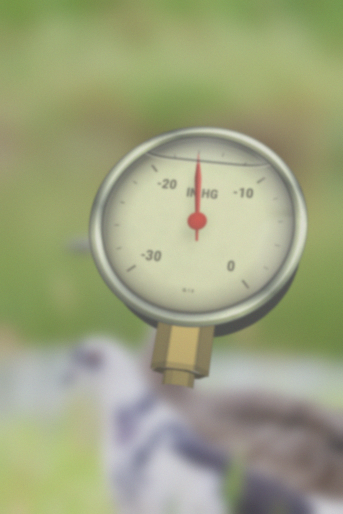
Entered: -16 inHg
